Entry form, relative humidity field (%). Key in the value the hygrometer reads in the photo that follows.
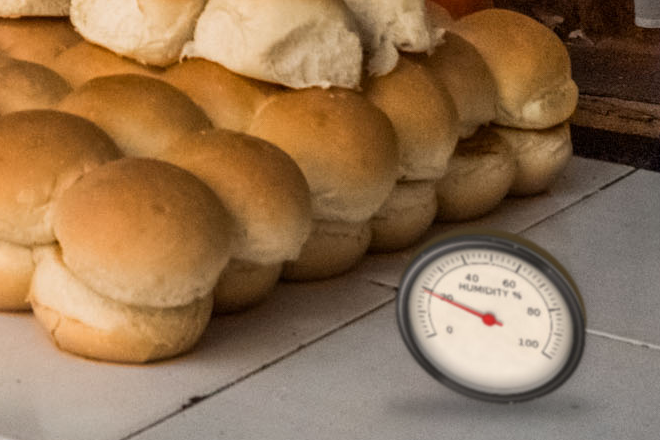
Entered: 20 %
